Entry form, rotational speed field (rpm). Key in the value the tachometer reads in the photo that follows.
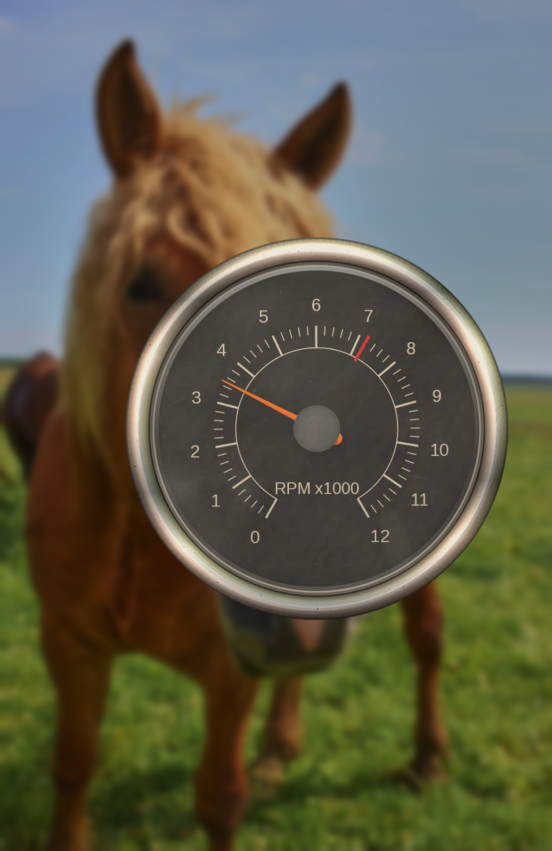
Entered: 3500 rpm
